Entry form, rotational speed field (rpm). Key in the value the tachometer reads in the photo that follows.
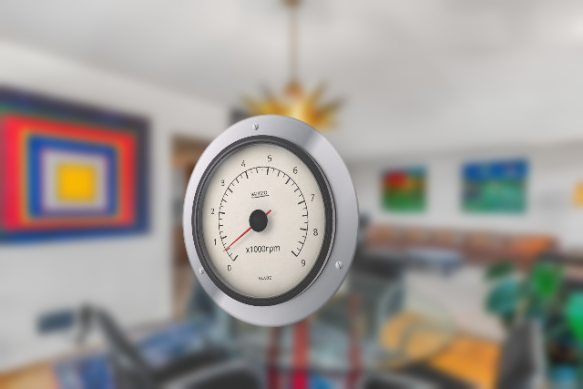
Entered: 500 rpm
